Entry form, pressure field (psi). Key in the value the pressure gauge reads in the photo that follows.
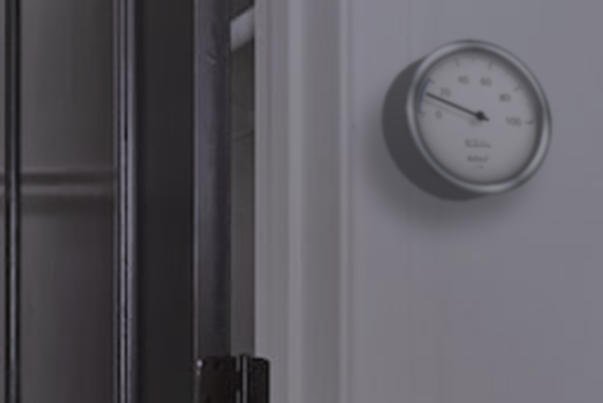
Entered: 10 psi
